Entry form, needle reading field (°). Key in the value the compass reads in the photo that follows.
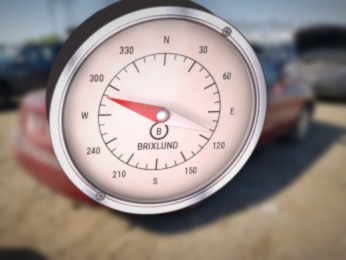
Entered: 290 °
